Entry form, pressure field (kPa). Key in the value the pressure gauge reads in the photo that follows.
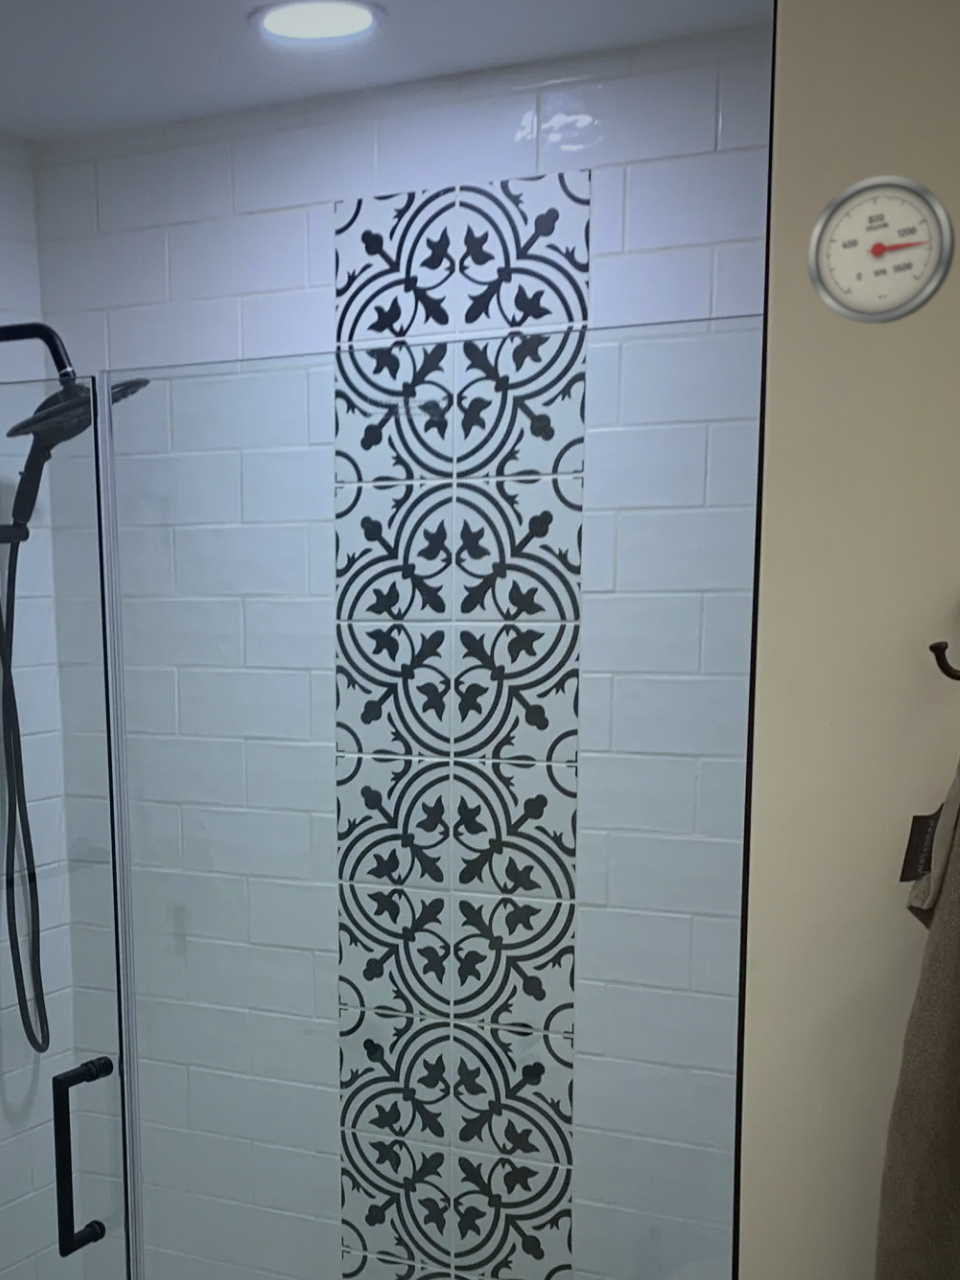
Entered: 1350 kPa
